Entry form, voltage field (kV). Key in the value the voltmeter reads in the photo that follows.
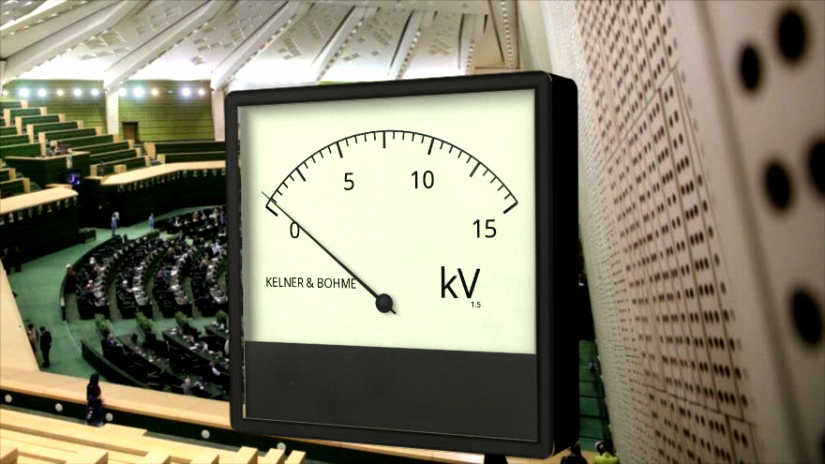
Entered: 0.5 kV
